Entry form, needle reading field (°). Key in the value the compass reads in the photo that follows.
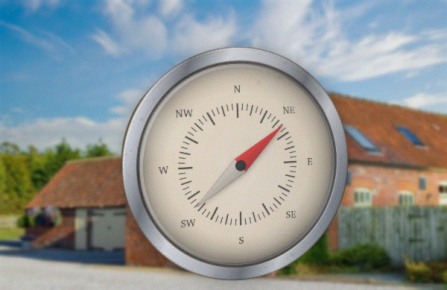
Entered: 50 °
